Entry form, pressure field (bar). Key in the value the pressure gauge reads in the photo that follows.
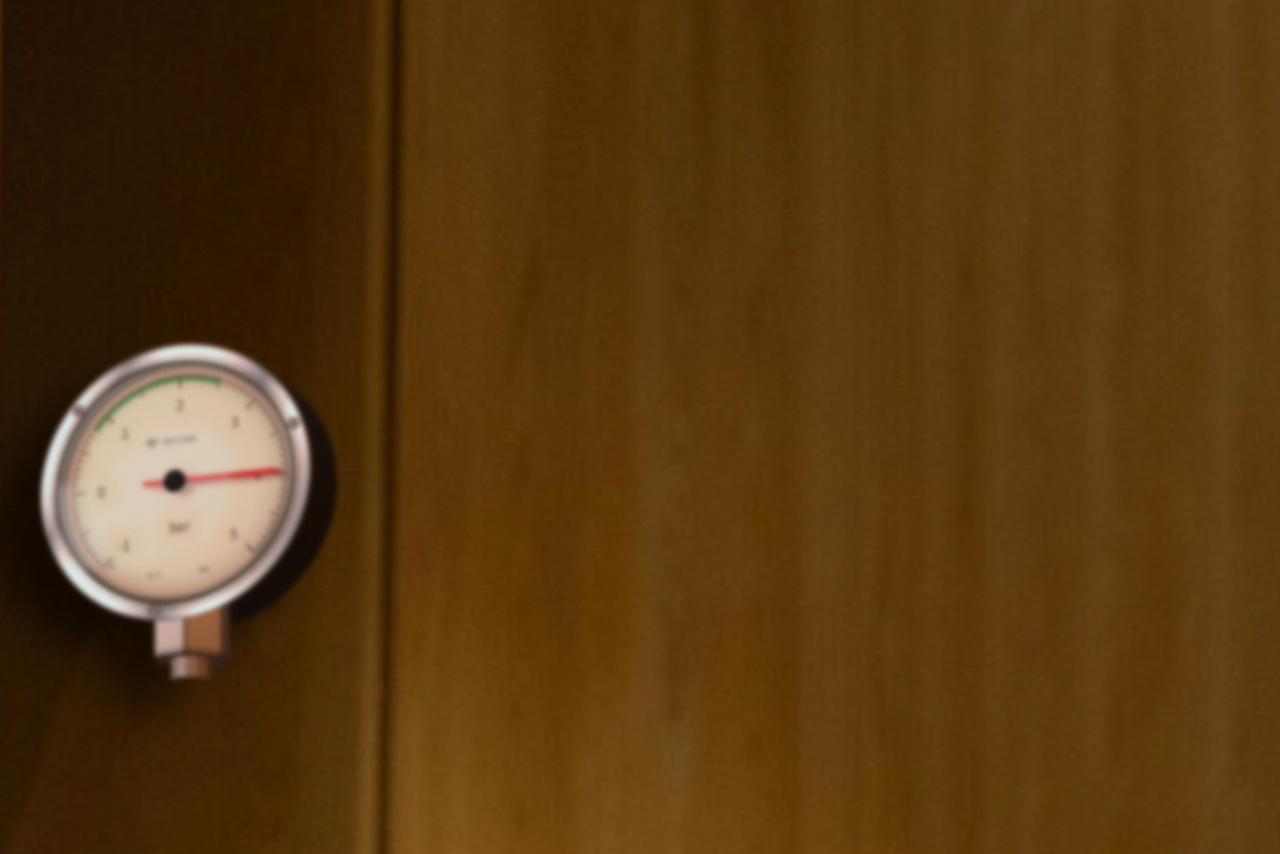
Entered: 4 bar
